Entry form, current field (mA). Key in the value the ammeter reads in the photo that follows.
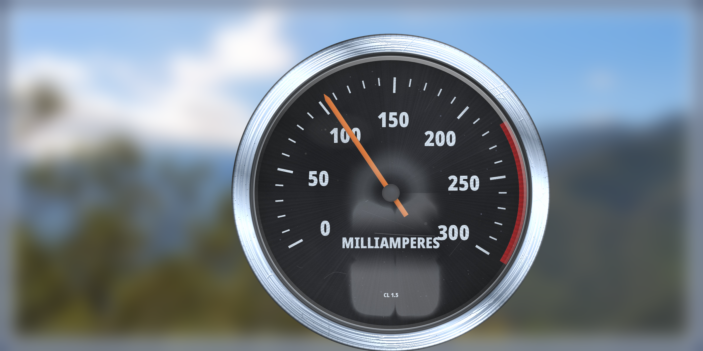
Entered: 105 mA
